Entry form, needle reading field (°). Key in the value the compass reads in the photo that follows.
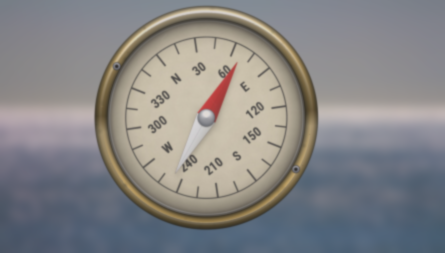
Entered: 67.5 °
